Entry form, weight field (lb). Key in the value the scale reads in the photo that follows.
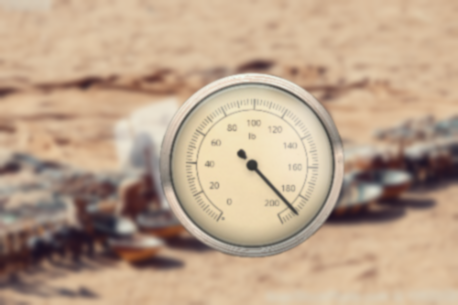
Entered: 190 lb
